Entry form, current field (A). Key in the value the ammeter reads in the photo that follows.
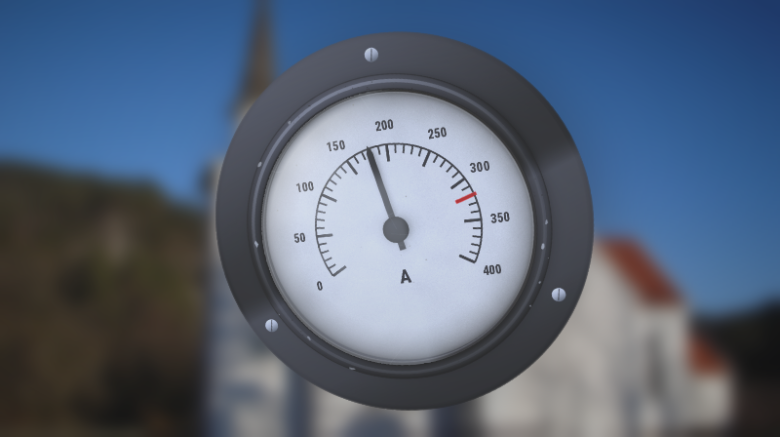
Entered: 180 A
